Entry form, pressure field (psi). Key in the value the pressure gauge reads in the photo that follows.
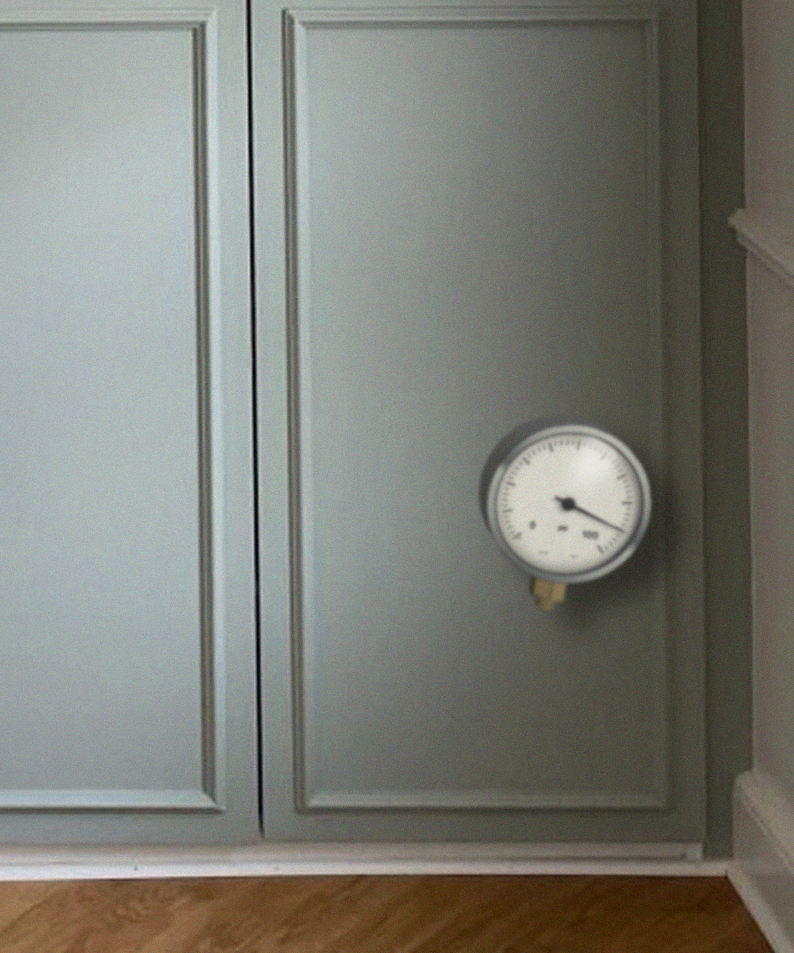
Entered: 90 psi
